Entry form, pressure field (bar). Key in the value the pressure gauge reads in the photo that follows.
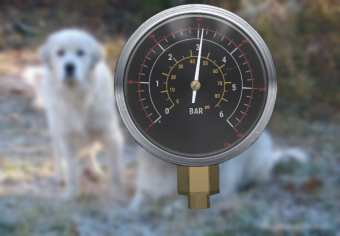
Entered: 3.1 bar
